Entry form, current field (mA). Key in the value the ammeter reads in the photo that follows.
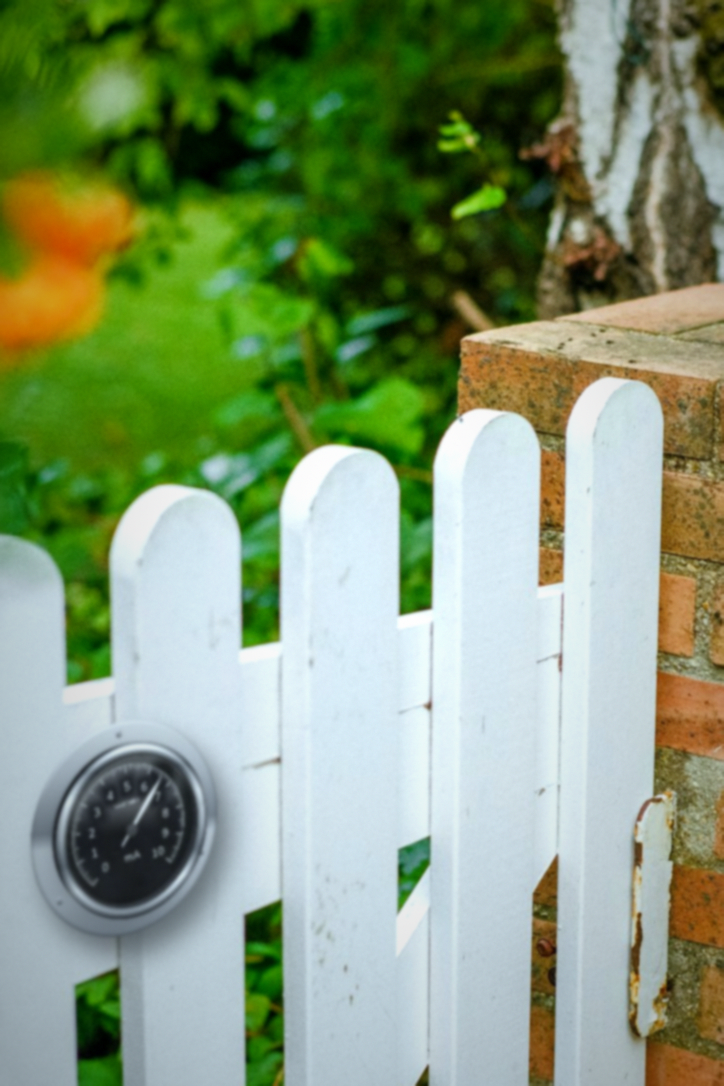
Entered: 6.5 mA
